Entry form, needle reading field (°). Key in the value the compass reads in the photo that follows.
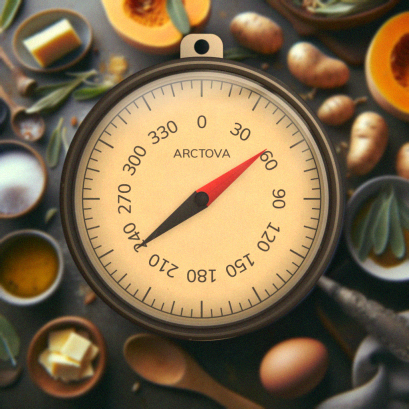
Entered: 52.5 °
